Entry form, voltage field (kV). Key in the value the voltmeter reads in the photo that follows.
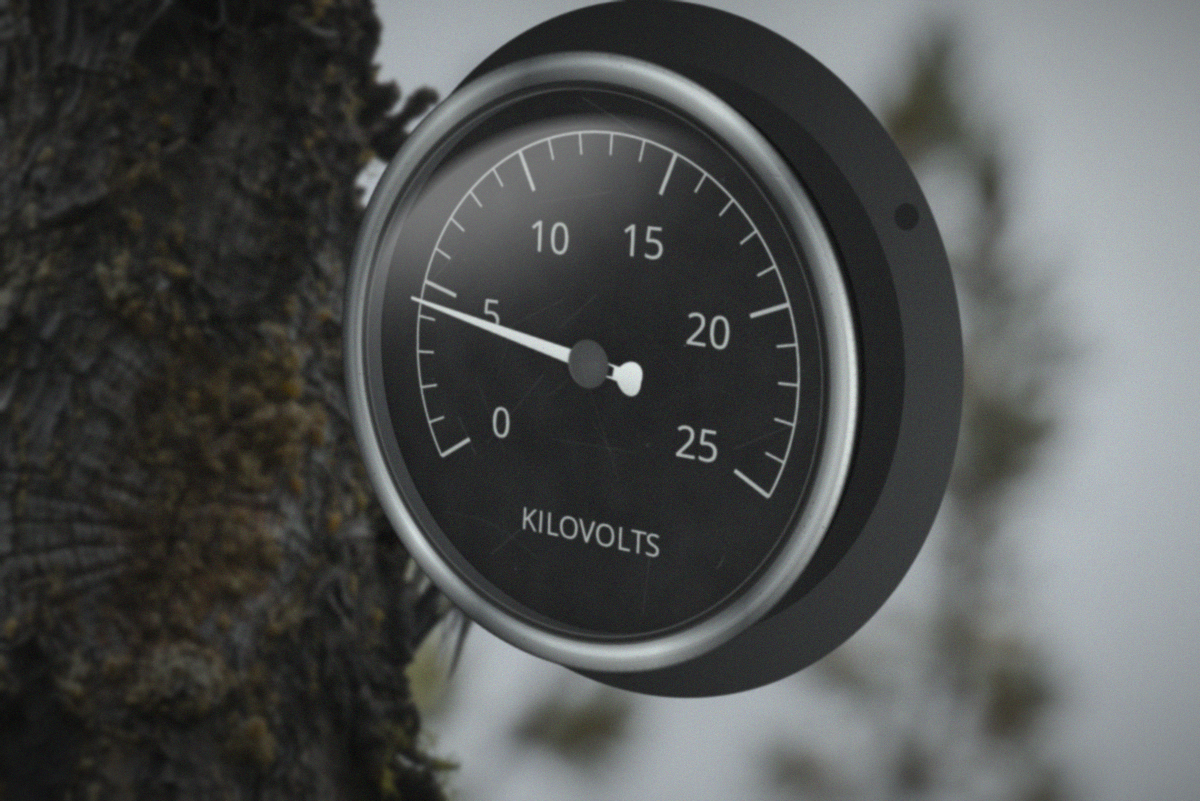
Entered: 4.5 kV
